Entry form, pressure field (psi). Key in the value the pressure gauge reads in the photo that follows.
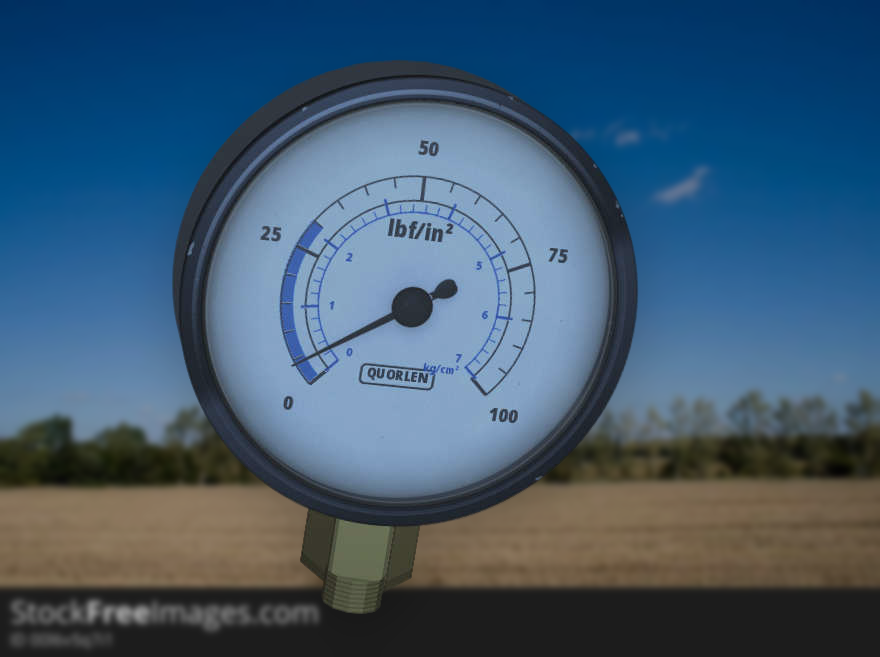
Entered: 5 psi
